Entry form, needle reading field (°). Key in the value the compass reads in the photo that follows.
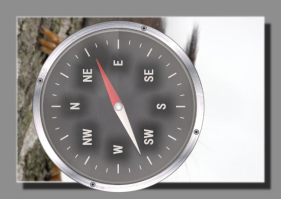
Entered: 65 °
